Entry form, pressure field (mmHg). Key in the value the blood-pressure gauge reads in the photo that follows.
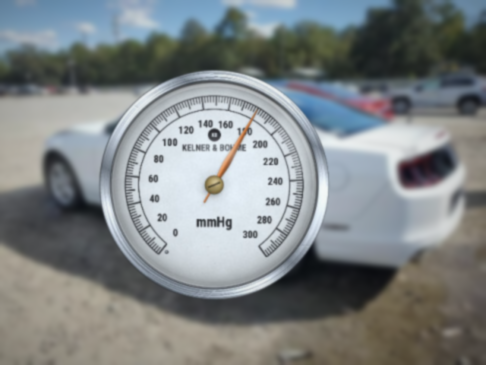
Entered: 180 mmHg
